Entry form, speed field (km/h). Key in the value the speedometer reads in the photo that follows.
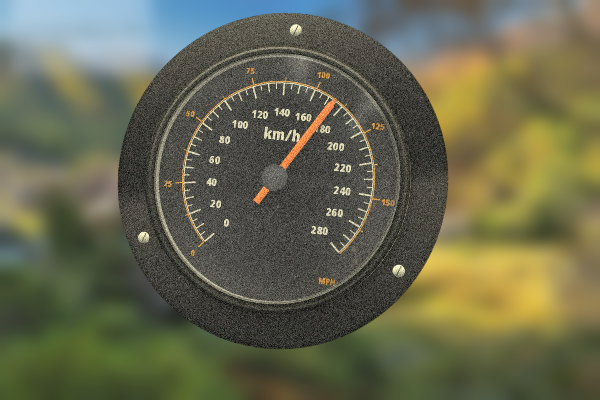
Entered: 175 km/h
